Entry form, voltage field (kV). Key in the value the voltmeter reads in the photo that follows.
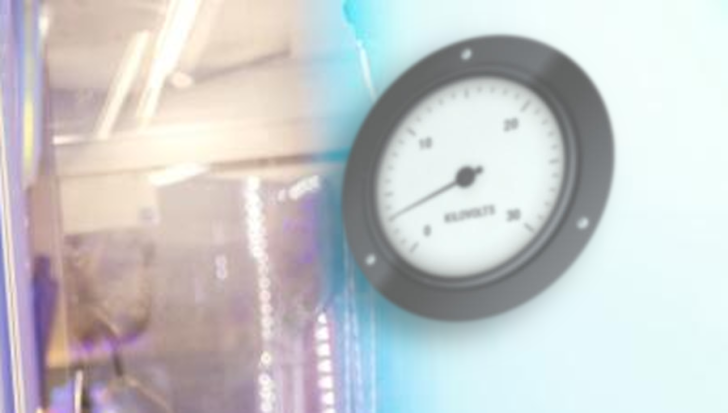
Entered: 3 kV
